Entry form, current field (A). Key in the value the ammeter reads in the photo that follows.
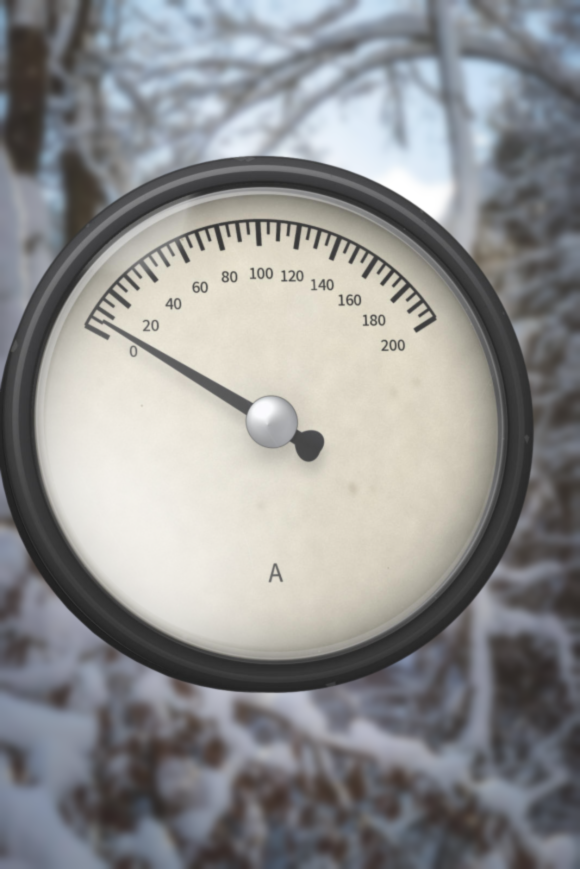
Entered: 5 A
